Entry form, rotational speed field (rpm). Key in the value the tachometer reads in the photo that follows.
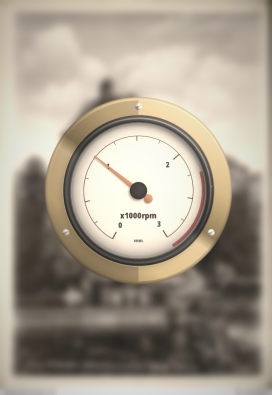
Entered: 1000 rpm
